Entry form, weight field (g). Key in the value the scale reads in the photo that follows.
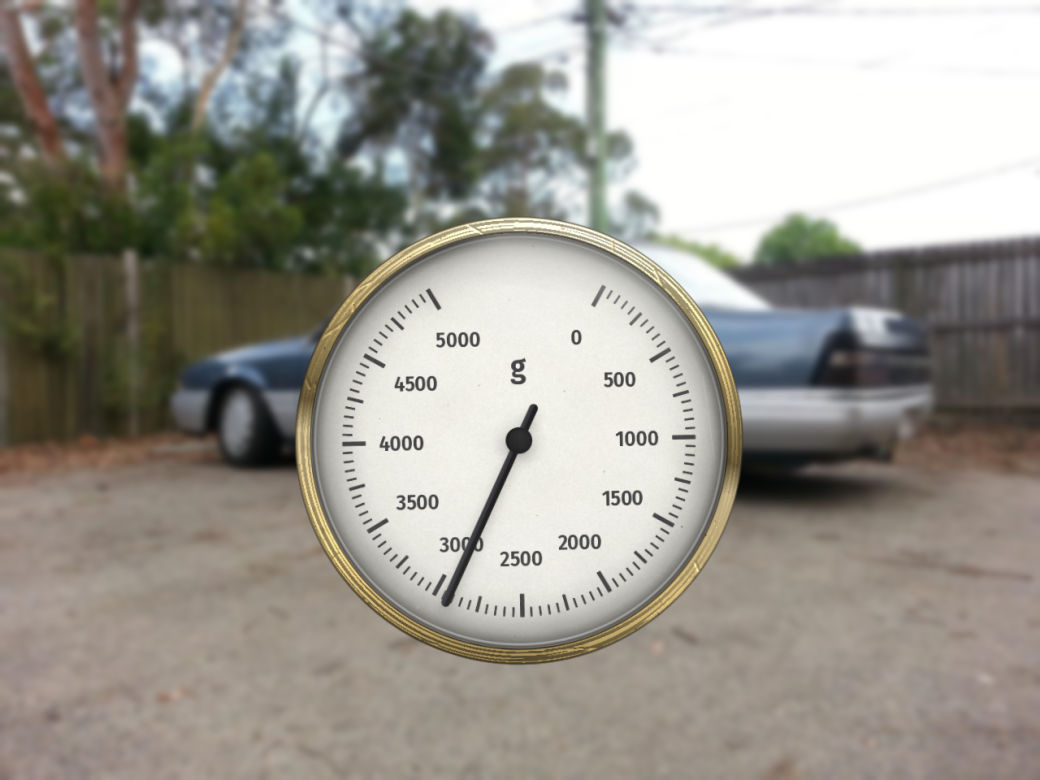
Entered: 2925 g
